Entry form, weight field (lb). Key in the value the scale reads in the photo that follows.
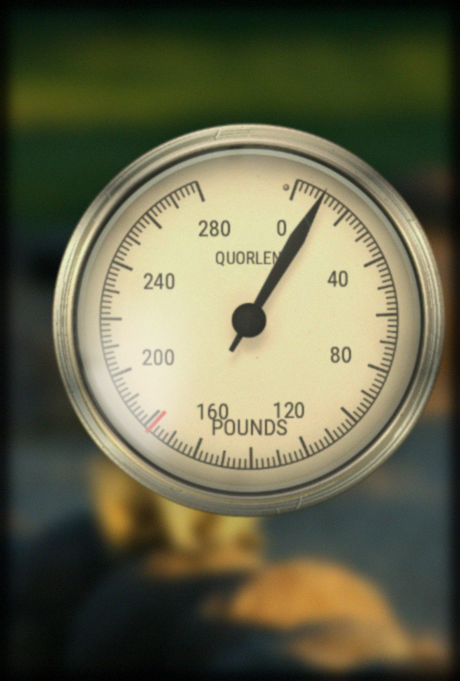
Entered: 10 lb
